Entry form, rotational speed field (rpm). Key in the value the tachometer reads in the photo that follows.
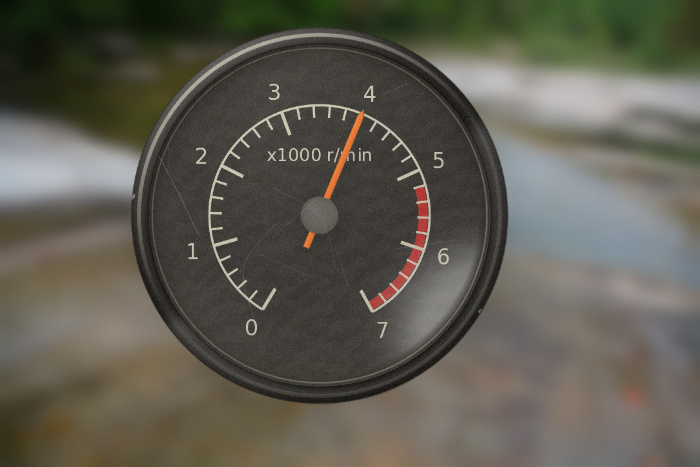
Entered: 4000 rpm
